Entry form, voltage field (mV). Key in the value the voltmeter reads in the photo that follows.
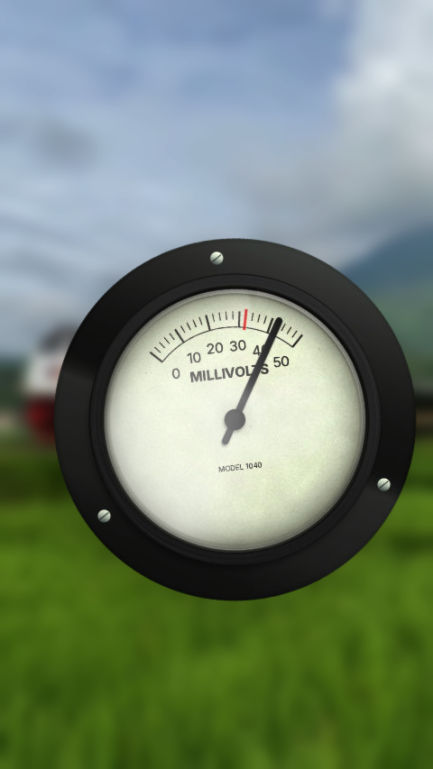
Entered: 42 mV
